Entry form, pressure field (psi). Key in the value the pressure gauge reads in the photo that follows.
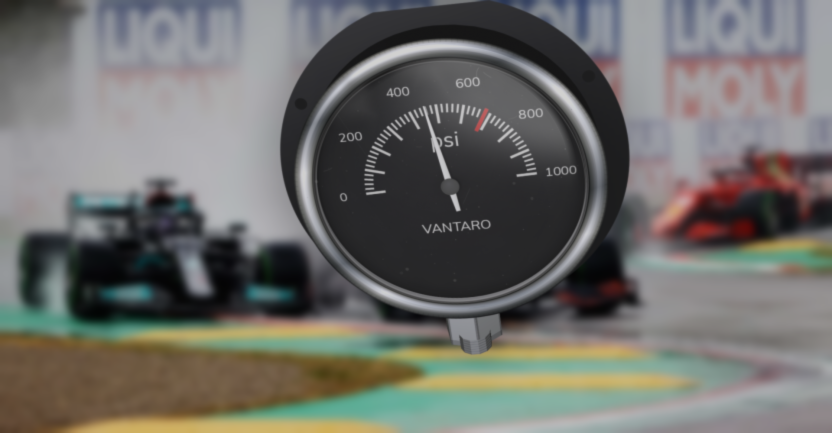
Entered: 460 psi
